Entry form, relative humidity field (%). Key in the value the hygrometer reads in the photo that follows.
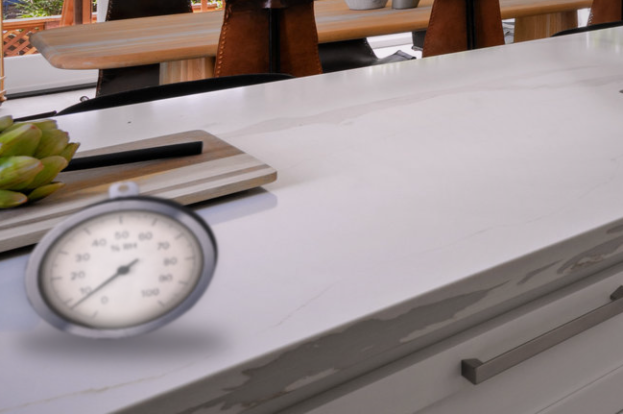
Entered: 7.5 %
